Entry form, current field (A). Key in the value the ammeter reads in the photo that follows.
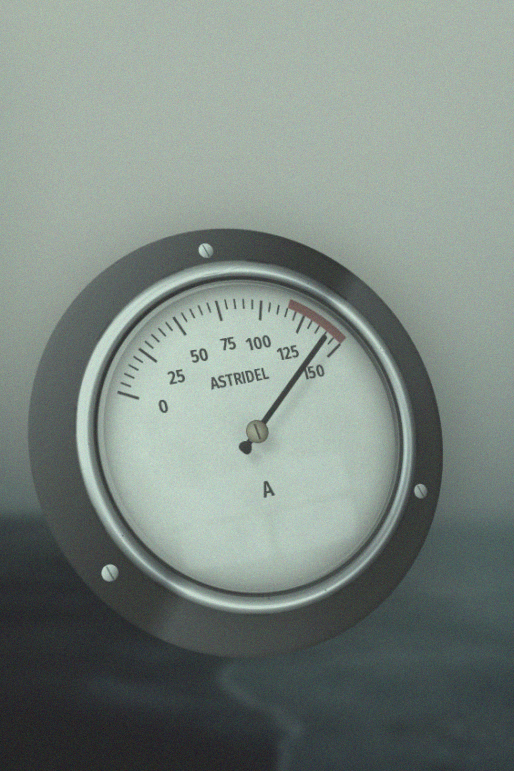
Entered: 140 A
